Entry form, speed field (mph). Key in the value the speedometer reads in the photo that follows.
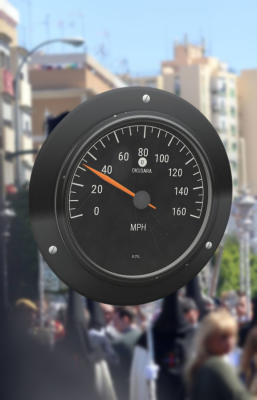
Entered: 32.5 mph
